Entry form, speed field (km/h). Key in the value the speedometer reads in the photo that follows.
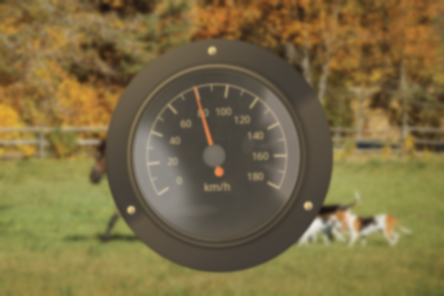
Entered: 80 km/h
